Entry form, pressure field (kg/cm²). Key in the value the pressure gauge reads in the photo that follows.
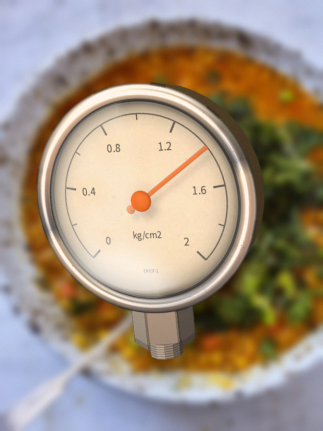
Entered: 1.4 kg/cm²
